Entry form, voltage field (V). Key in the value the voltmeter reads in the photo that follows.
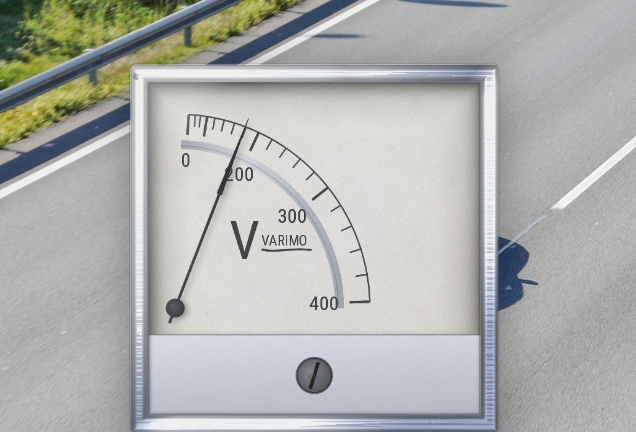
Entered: 180 V
